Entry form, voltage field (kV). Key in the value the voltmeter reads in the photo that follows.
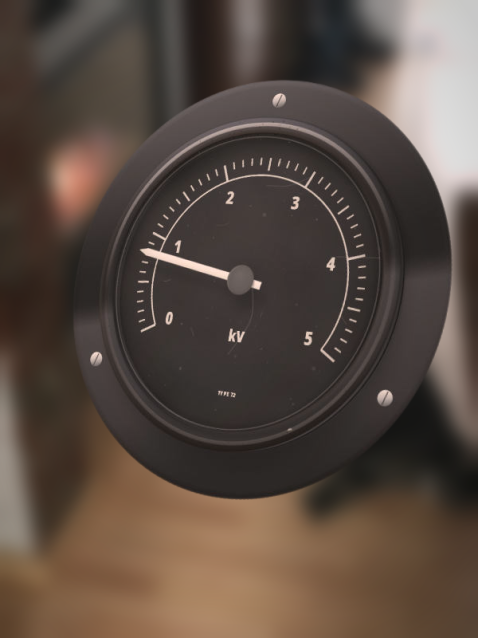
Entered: 0.8 kV
